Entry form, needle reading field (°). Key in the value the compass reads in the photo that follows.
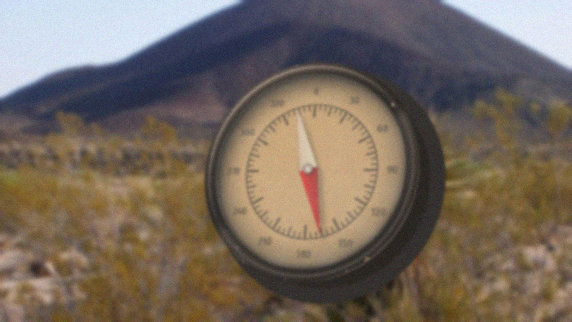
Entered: 165 °
